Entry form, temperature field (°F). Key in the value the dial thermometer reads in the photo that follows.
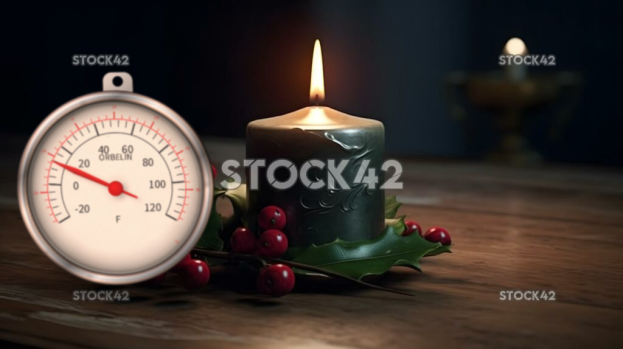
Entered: 12 °F
